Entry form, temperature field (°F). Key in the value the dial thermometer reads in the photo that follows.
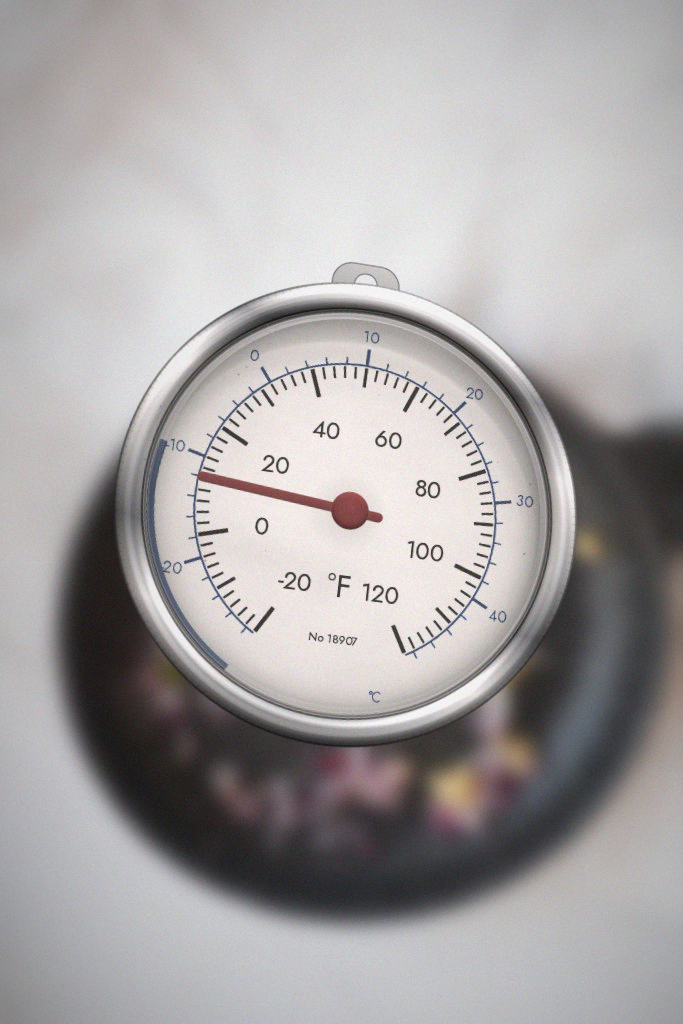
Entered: 10 °F
